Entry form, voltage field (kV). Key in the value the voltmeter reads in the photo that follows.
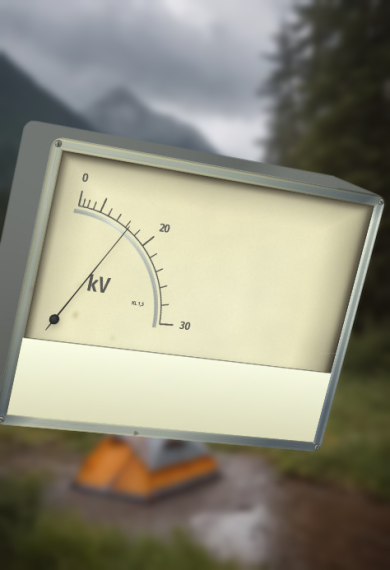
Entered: 16 kV
